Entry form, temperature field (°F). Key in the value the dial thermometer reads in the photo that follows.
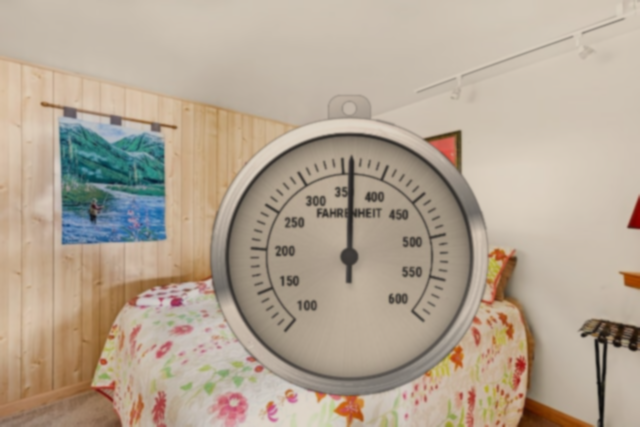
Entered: 360 °F
